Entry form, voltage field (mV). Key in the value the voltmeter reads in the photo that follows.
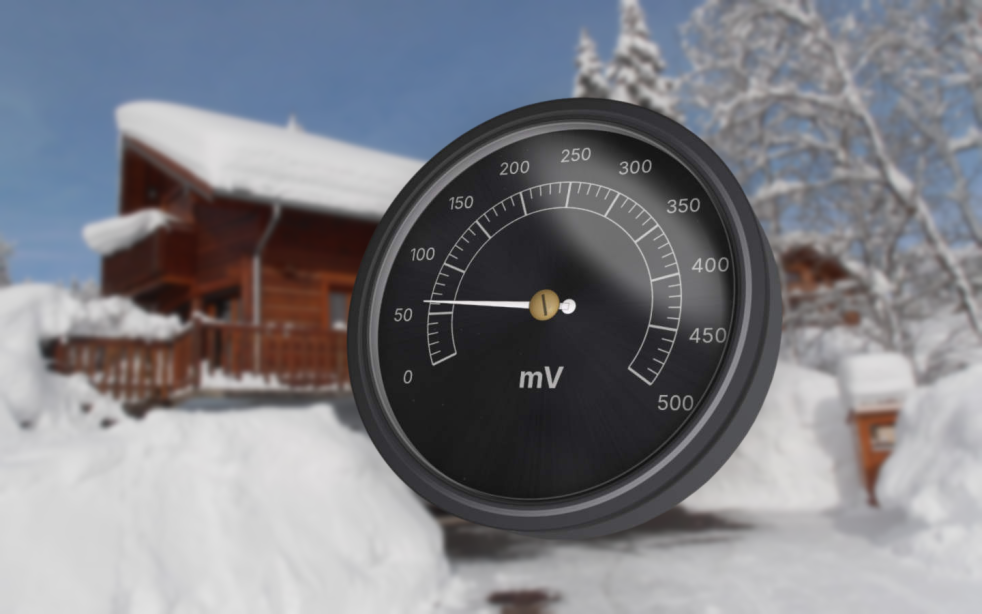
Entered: 60 mV
